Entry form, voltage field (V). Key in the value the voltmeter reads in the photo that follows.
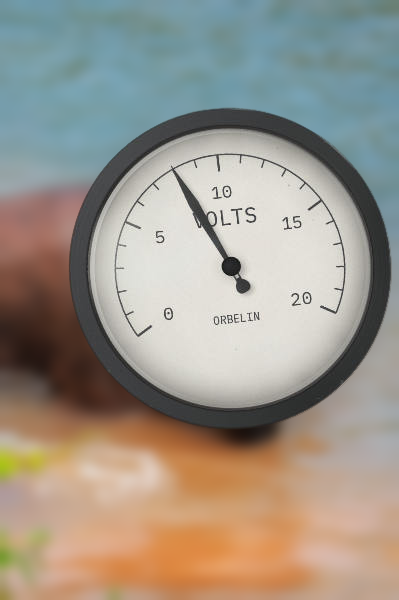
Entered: 8 V
